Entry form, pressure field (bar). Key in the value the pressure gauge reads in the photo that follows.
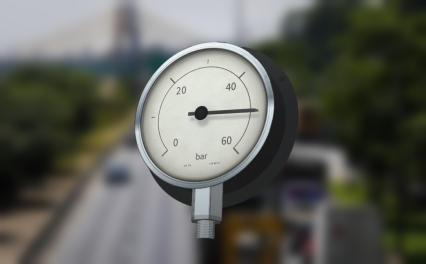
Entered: 50 bar
